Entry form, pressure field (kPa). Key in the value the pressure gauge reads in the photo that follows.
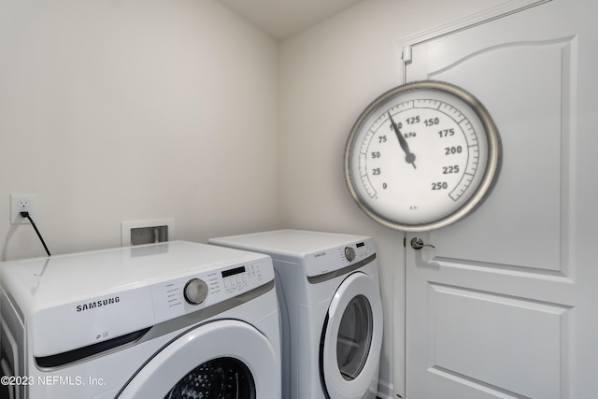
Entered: 100 kPa
